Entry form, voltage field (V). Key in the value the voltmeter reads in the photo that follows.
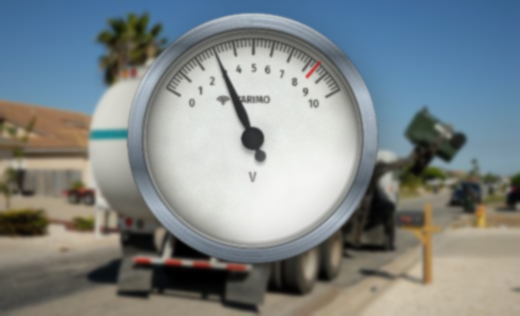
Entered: 3 V
